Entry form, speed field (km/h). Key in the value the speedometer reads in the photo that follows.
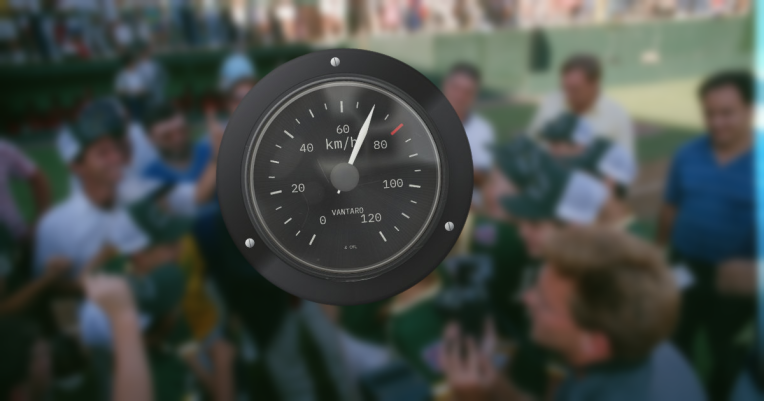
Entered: 70 km/h
